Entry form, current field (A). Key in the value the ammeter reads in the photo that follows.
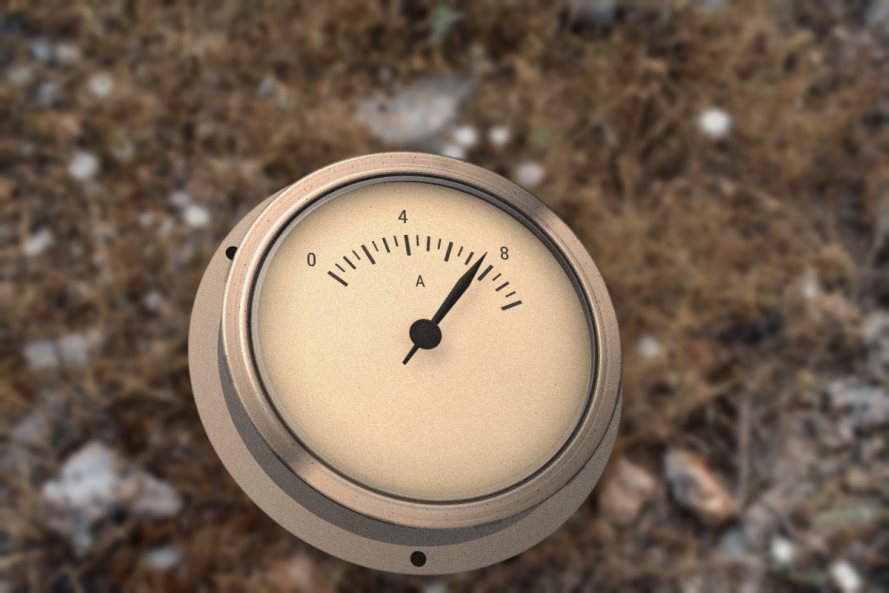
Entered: 7.5 A
